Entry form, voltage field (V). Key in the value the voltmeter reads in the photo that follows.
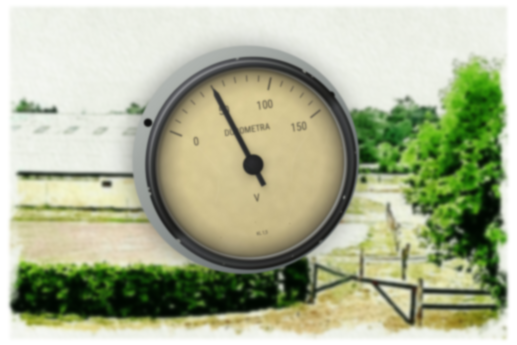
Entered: 50 V
